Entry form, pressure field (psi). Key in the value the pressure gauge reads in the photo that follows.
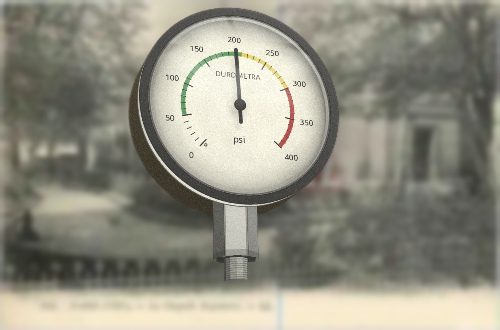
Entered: 200 psi
